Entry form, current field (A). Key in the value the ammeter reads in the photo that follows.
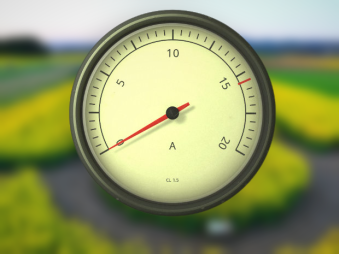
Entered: 0 A
